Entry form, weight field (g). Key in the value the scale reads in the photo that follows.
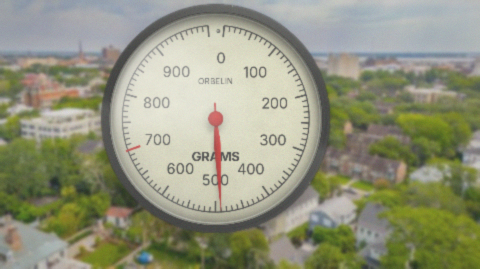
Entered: 490 g
